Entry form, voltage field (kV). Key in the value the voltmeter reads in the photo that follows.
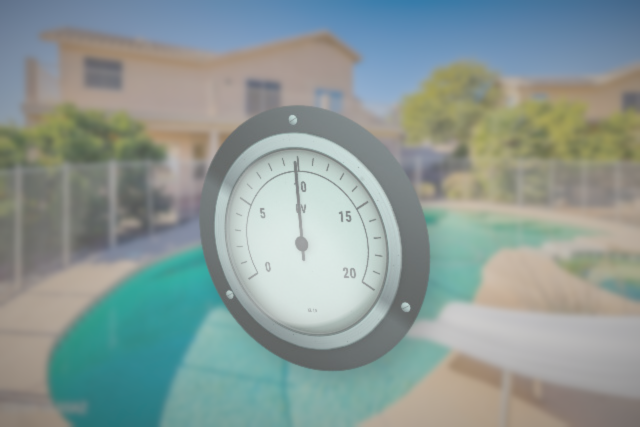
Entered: 10 kV
